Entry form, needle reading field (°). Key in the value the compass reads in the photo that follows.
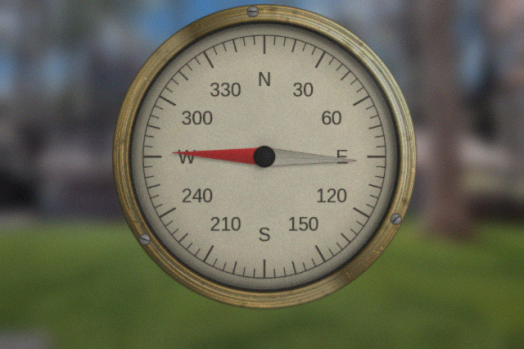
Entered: 272.5 °
